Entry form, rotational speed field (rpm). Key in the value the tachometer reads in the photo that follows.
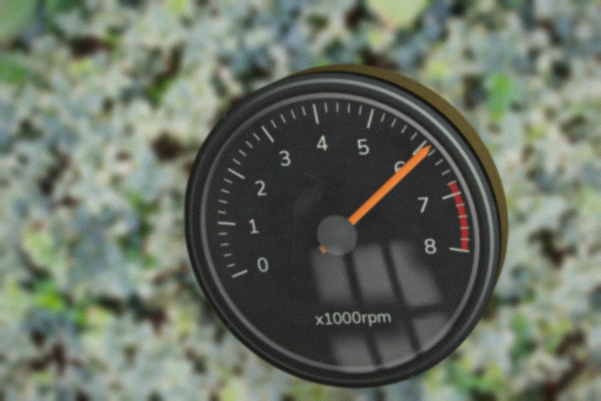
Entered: 6100 rpm
